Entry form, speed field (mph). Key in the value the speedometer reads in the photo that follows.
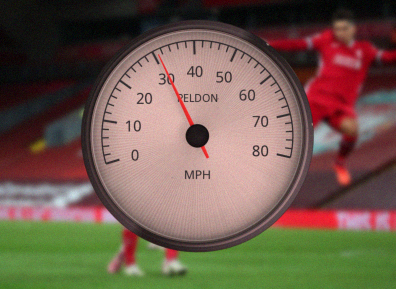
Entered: 31 mph
